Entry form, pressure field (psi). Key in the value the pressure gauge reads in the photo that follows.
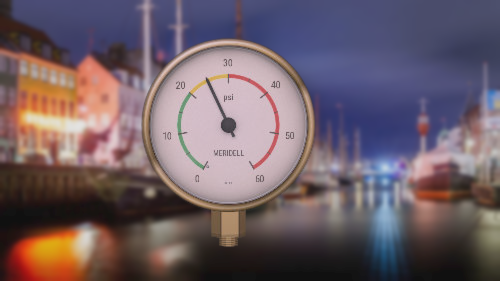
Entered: 25 psi
